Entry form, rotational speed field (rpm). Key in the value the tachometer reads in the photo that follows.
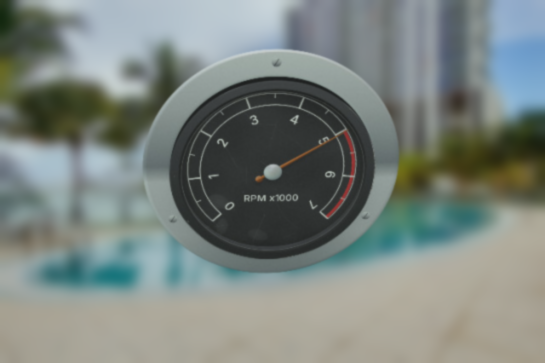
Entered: 5000 rpm
